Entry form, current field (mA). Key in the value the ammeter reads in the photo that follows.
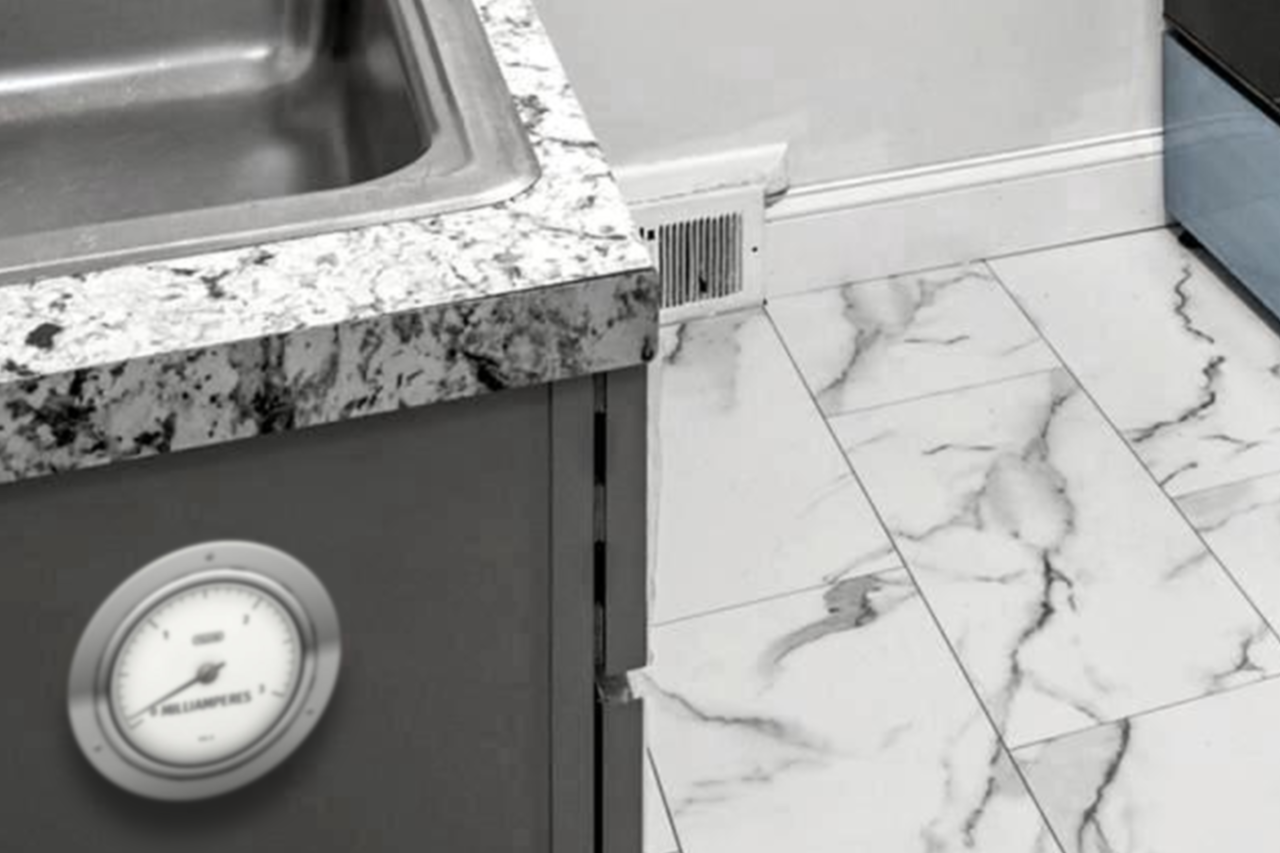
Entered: 0.1 mA
